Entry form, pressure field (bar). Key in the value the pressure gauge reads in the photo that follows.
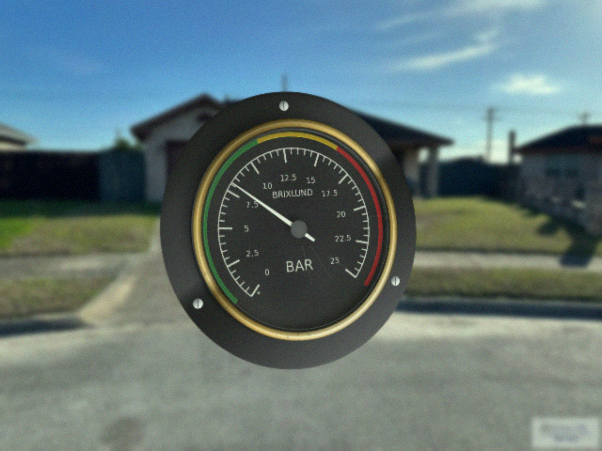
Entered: 8 bar
